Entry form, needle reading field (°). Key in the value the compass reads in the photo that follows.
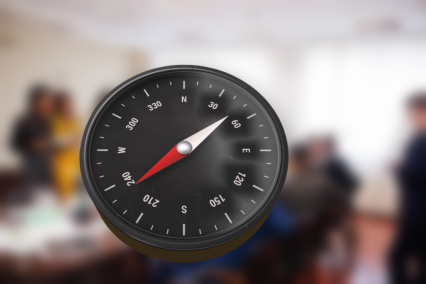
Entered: 230 °
